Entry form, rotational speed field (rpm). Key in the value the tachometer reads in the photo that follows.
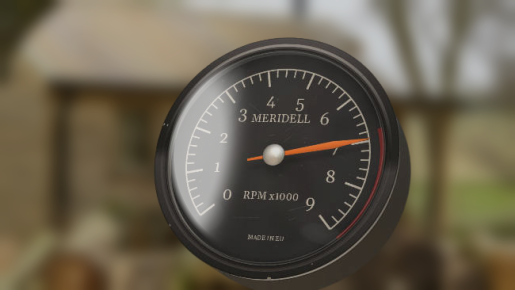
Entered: 7000 rpm
